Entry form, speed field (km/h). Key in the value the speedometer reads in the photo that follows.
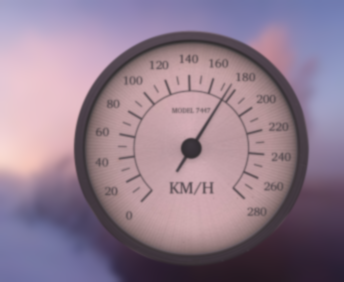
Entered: 175 km/h
